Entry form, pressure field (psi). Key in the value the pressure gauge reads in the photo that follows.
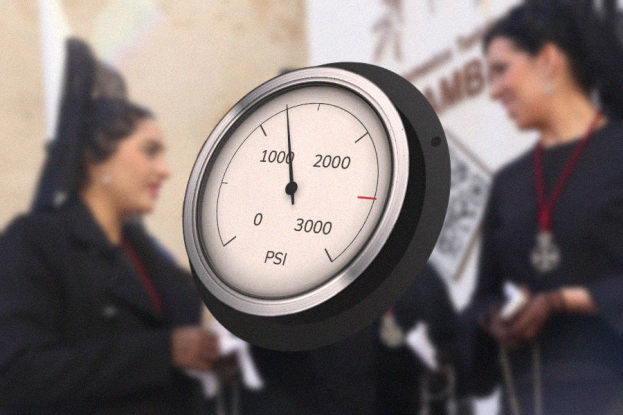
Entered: 1250 psi
